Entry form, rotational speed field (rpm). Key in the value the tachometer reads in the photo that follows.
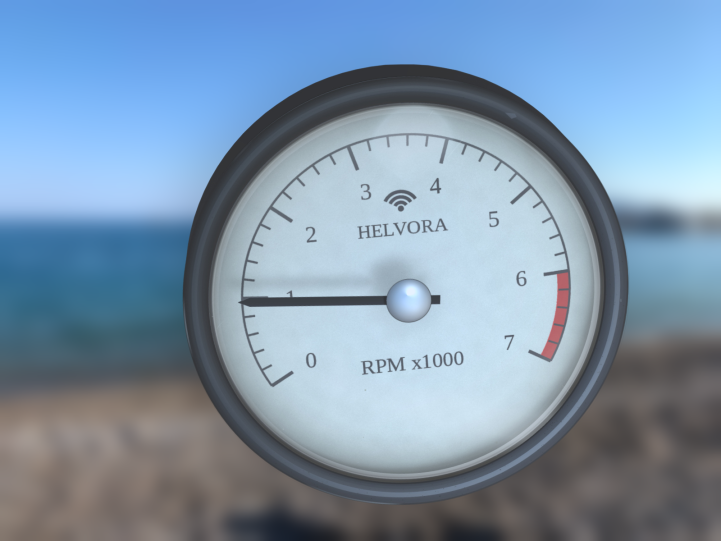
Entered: 1000 rpm
